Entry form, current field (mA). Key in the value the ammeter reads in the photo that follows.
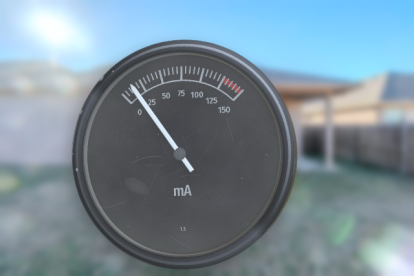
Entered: 15 mA
